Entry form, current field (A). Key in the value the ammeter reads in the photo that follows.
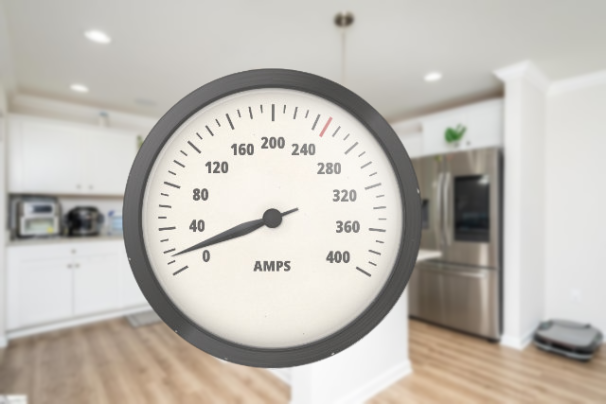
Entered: 15 A
